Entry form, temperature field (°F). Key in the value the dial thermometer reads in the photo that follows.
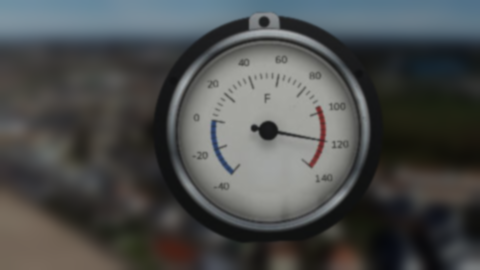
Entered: 120 °F
